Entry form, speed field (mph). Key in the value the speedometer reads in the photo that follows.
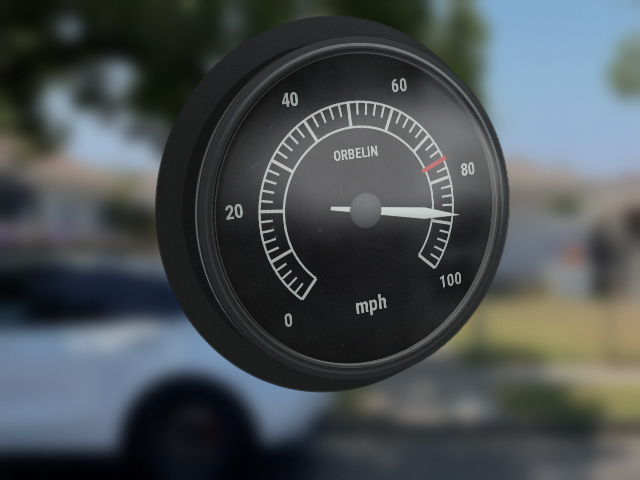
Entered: 88 mph
